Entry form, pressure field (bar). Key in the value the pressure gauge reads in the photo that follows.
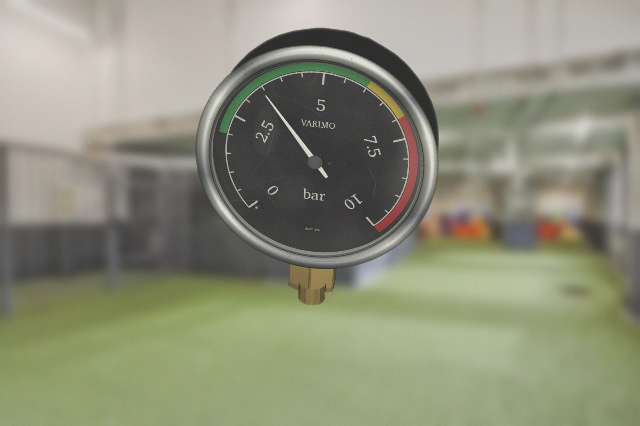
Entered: 3.5 bar
